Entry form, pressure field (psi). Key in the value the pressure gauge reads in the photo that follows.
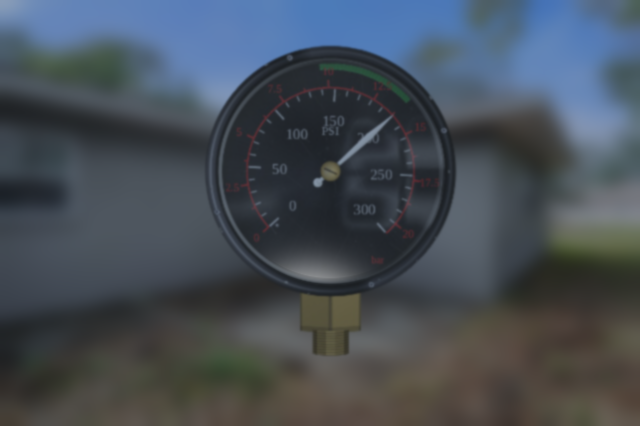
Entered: 200 psi
